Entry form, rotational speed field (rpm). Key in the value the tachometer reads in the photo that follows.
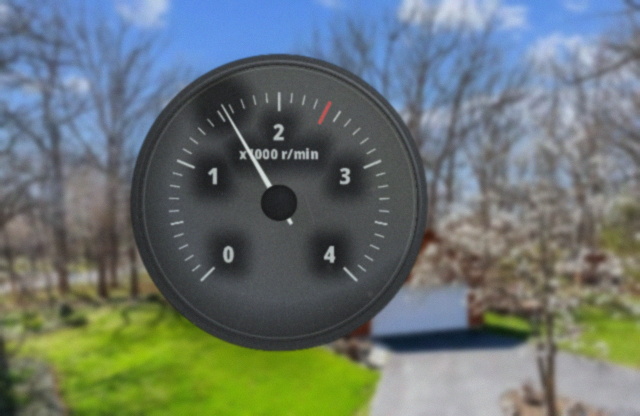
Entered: 1550 rpm
